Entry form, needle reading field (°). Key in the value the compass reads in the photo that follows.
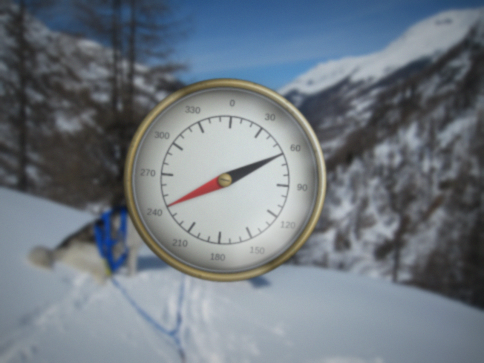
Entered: 240 °
